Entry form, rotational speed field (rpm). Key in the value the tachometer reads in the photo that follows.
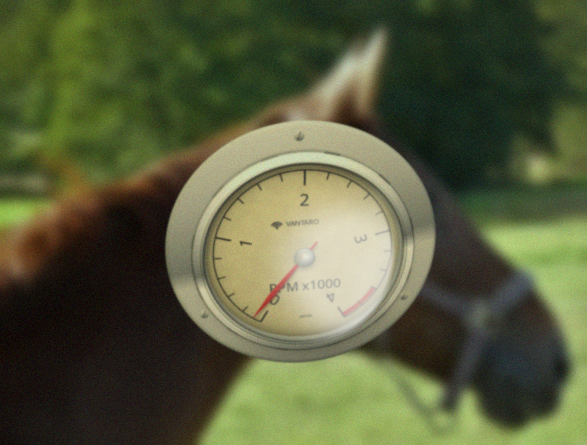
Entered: 100 rpm
